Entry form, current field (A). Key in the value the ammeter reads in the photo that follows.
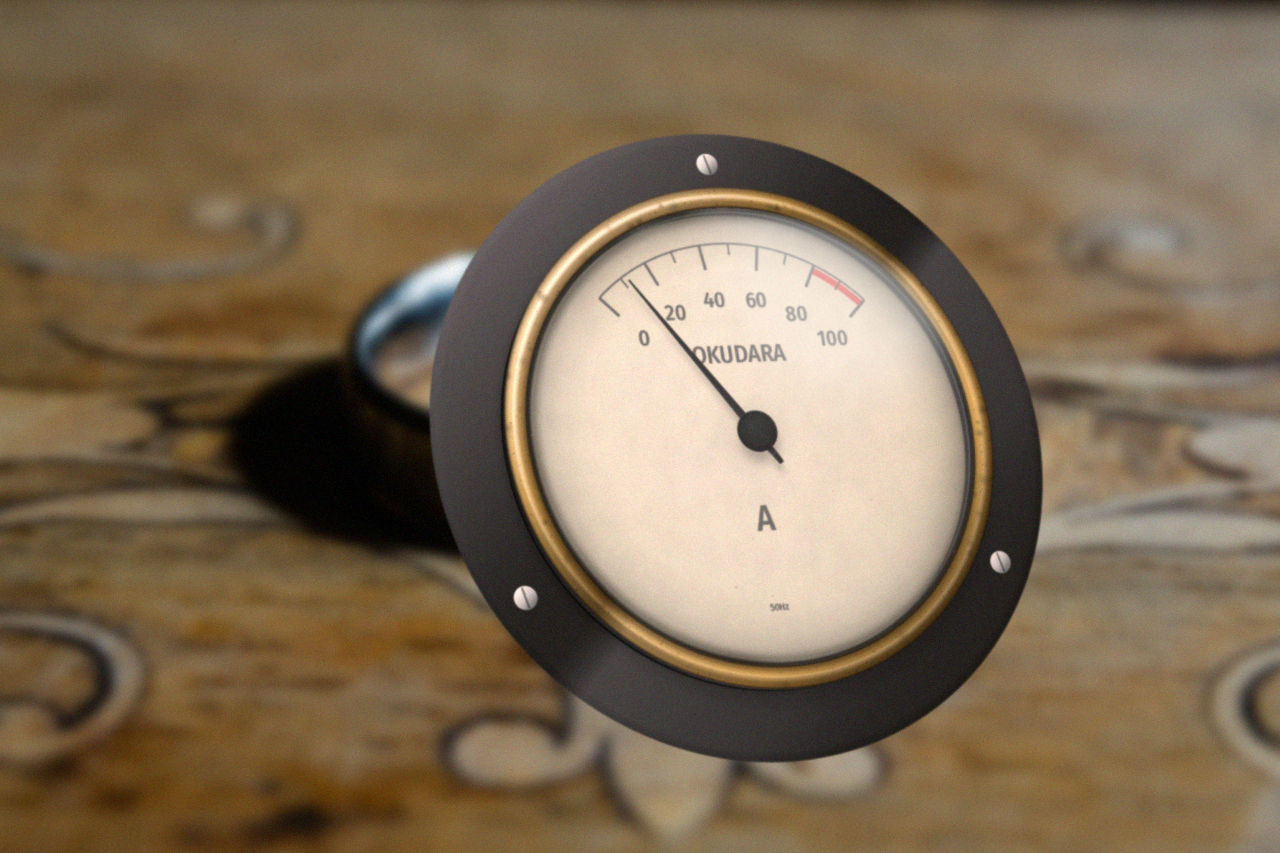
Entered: 10 A
